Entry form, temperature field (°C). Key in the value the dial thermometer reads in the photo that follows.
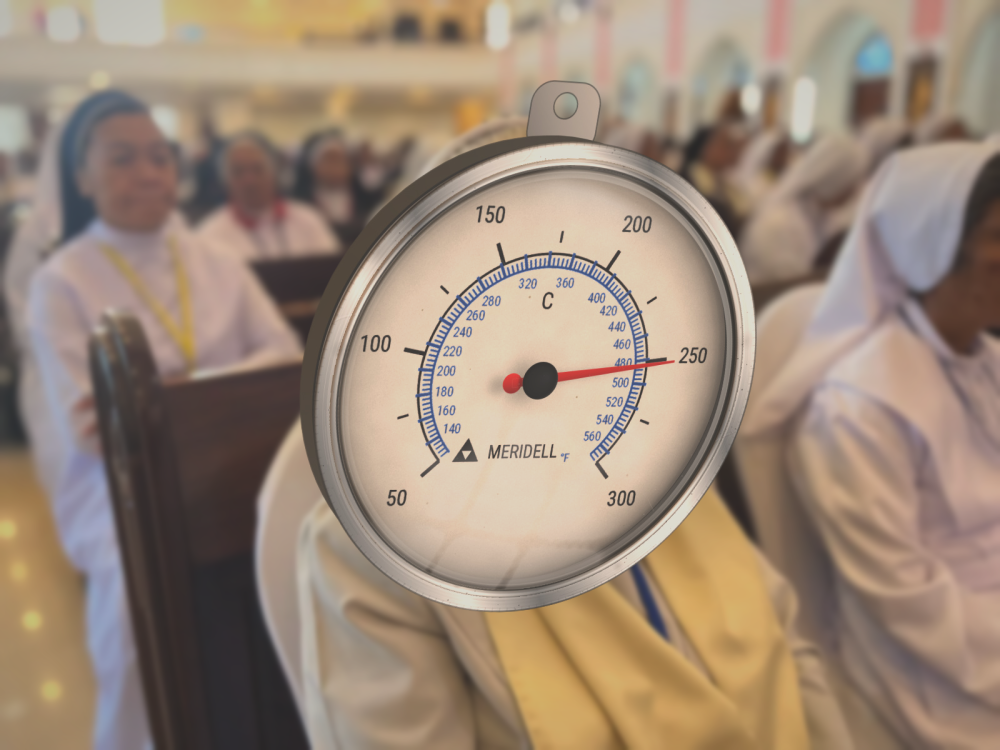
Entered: 250 °C
